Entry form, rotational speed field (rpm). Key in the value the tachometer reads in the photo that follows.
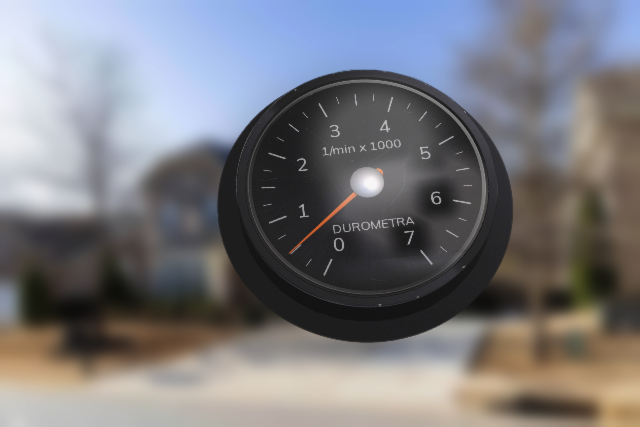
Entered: 500 rpm
